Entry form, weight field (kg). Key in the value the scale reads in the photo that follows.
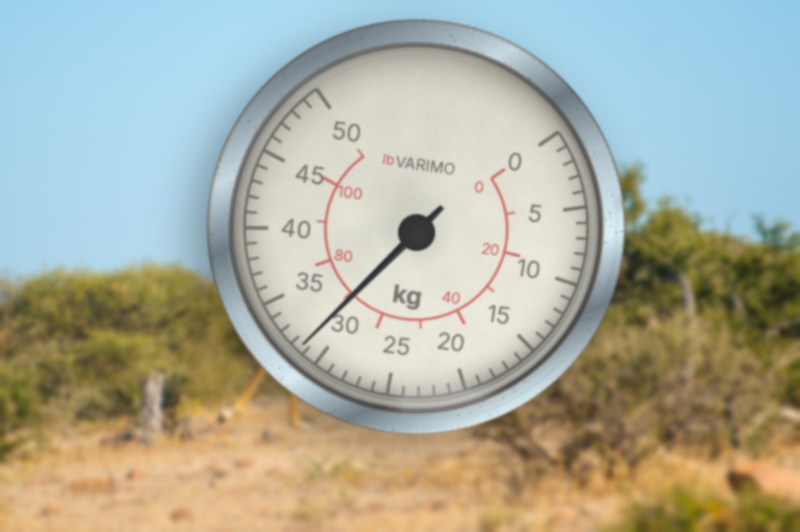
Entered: 31.5 kg
